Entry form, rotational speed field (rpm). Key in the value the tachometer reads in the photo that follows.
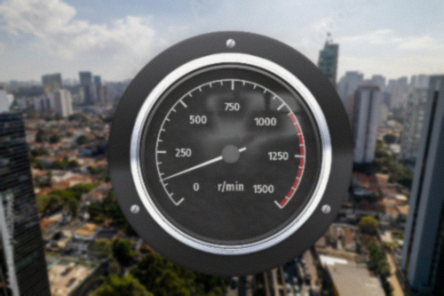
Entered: 125 rpm
